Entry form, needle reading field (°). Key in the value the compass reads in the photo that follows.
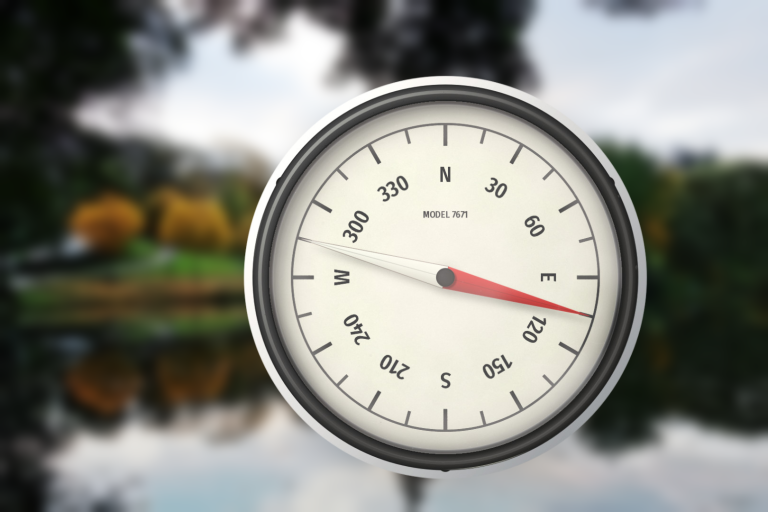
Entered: 105 °
